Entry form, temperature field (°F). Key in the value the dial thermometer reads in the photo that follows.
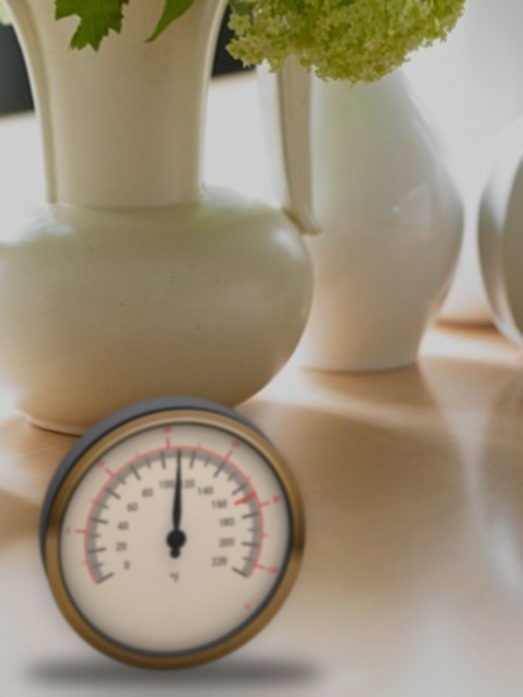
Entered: 110 °F
